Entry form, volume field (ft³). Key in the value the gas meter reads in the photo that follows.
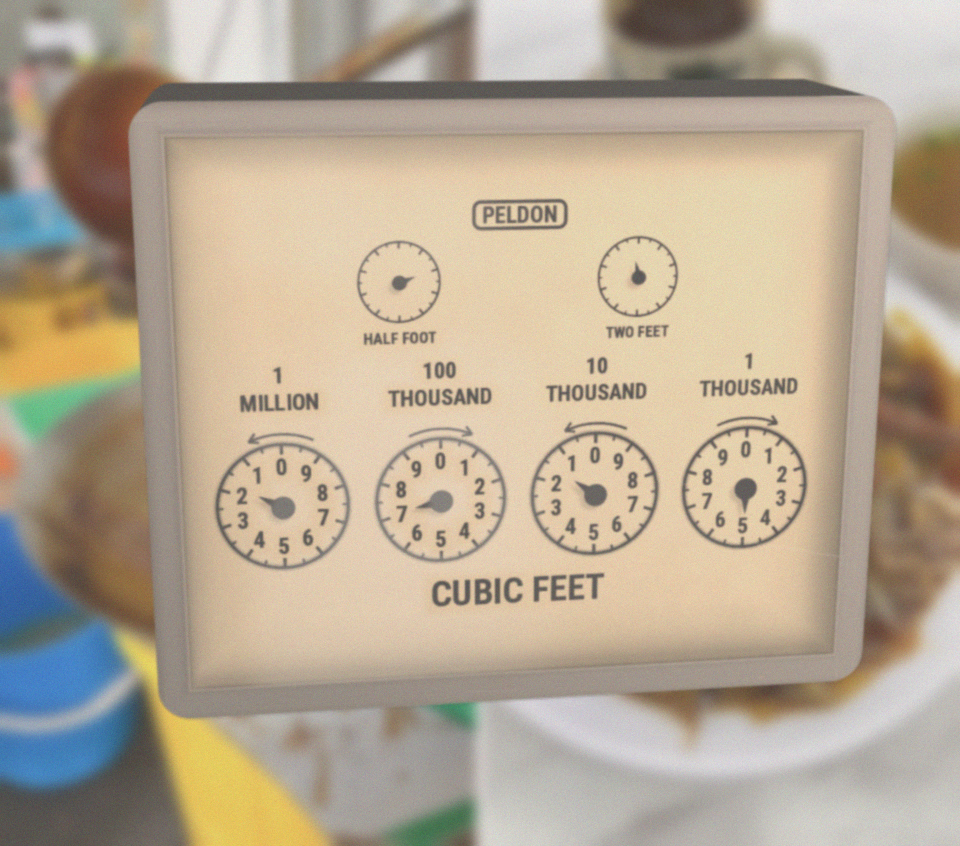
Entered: 171500 ft³
